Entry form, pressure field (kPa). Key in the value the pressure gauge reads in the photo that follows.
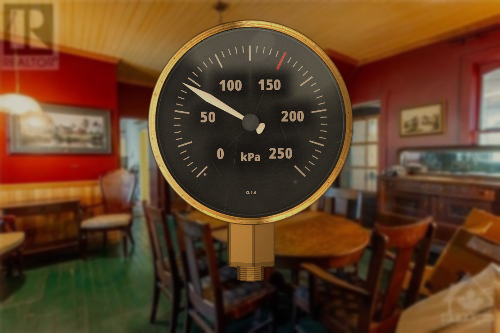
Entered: 70 kPa
